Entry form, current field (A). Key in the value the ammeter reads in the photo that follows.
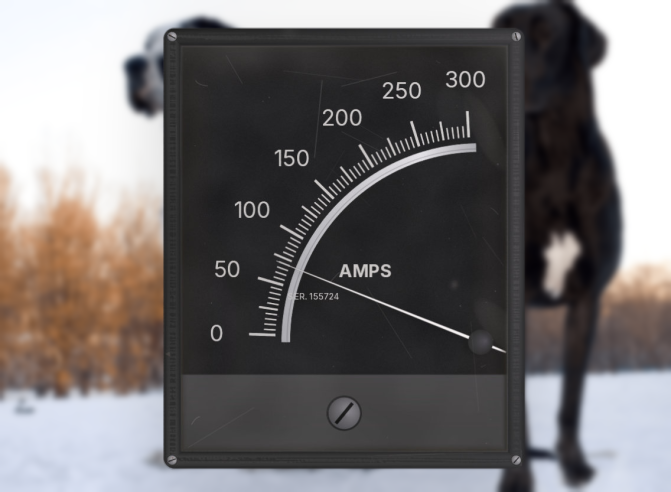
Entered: 70 A
